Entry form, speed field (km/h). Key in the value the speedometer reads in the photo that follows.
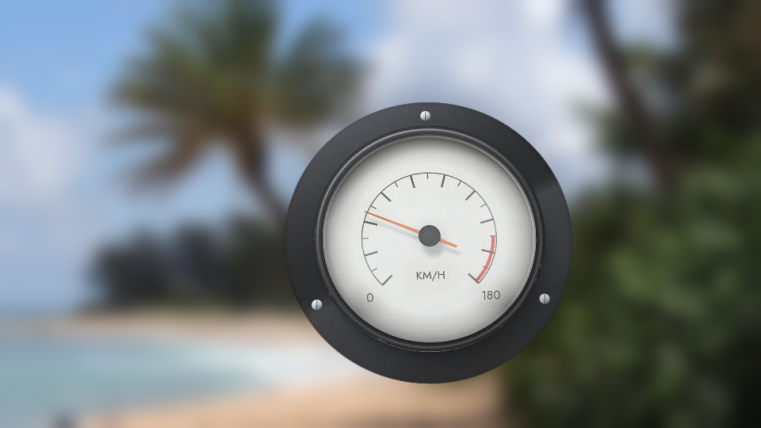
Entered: 45 km/h
